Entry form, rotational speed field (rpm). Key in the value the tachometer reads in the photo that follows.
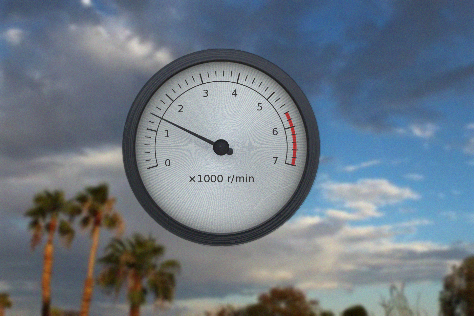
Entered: 1400 rpm
